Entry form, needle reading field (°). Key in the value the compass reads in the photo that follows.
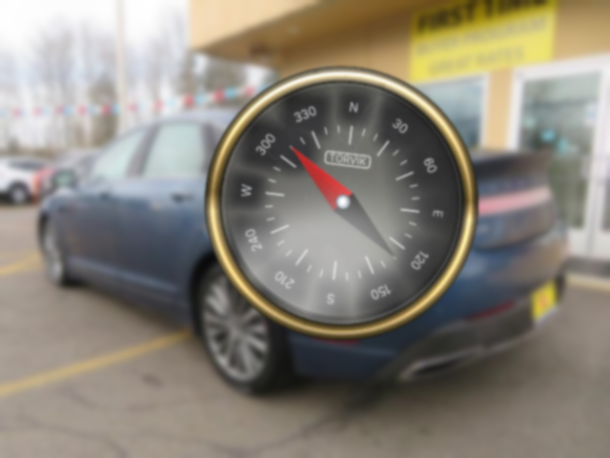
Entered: 310 °
